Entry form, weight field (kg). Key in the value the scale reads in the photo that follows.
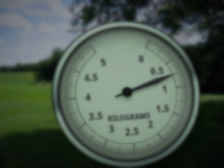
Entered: 0.75 kg
